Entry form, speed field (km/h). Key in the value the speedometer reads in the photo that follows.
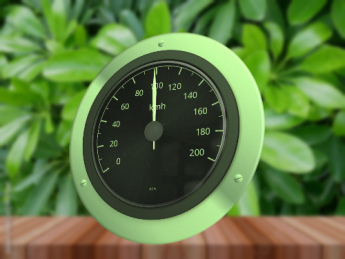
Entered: 100 km/h
